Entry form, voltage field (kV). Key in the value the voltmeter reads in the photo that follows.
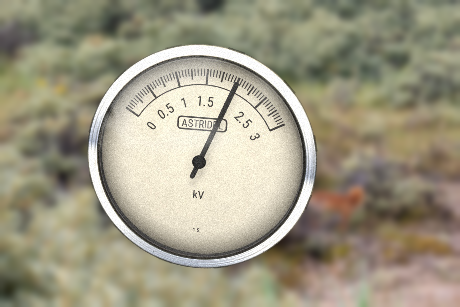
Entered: 2 kV
